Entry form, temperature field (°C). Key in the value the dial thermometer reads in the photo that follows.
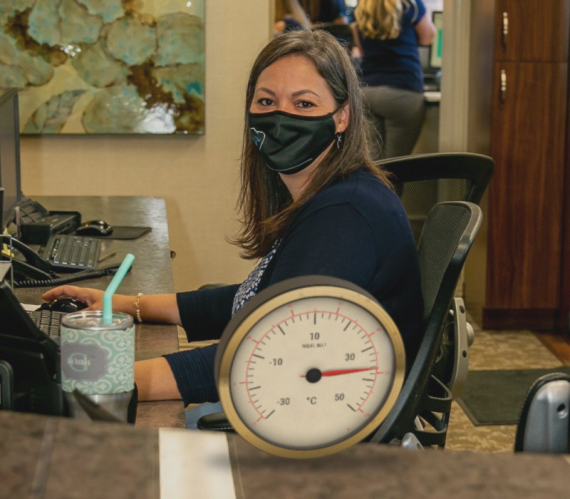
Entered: 36 °C
